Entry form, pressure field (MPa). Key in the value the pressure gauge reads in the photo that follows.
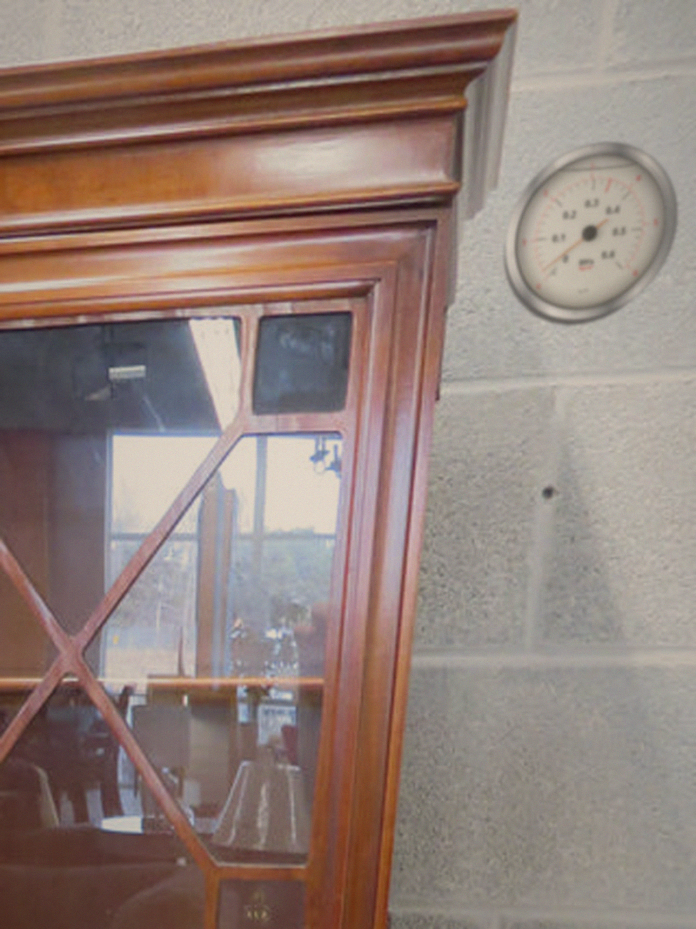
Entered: 0.02 MPa
